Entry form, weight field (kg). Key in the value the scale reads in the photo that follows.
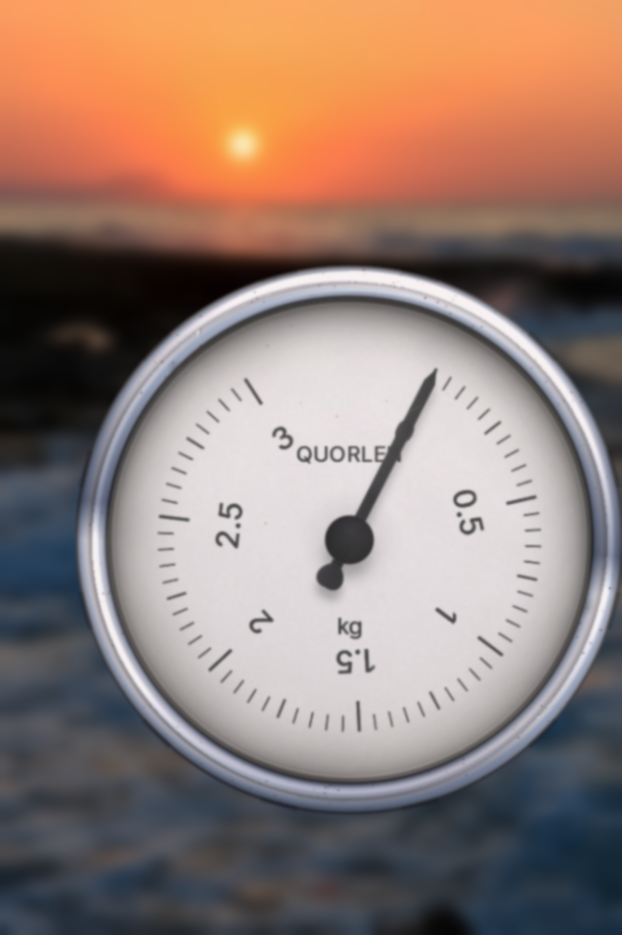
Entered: 0 kg
